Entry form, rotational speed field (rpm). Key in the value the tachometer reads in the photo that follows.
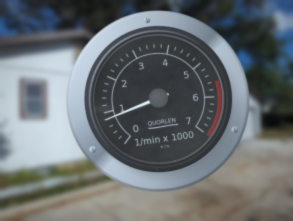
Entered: 800 rpm
